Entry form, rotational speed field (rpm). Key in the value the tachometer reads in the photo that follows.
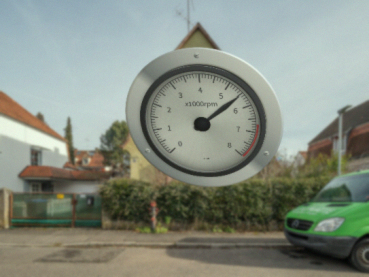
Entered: 5500 rpm
